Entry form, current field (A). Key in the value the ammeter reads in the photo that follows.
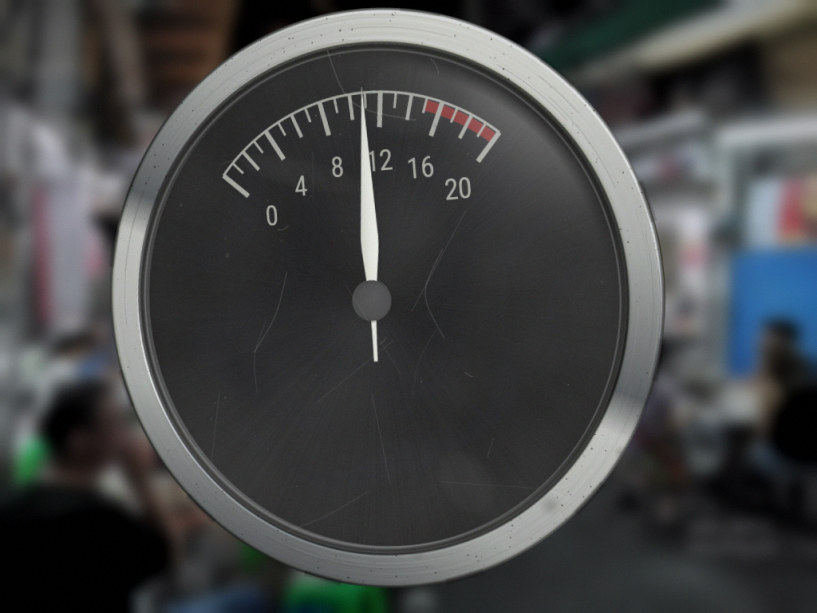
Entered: 11 A
